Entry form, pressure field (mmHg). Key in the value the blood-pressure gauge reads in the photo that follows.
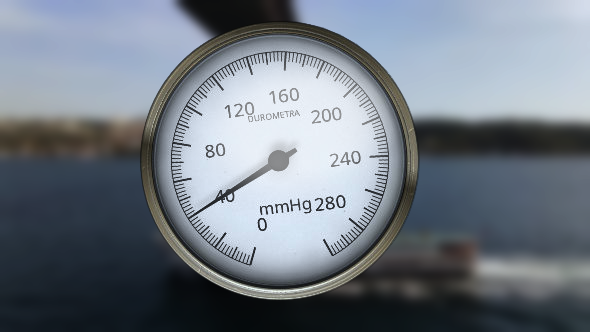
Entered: 40 mmHg
